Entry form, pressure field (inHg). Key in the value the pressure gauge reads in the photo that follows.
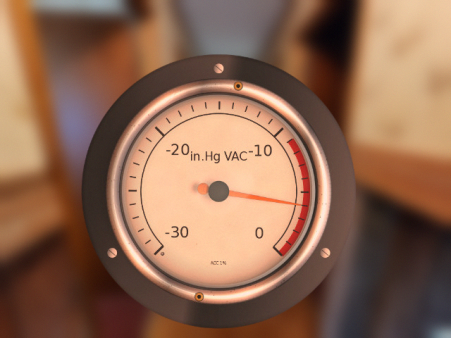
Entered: -4 inHg
